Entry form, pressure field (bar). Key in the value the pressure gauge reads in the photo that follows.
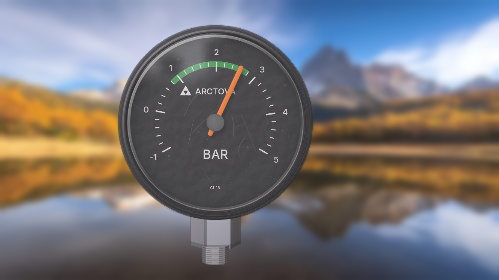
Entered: 2.6 bar
